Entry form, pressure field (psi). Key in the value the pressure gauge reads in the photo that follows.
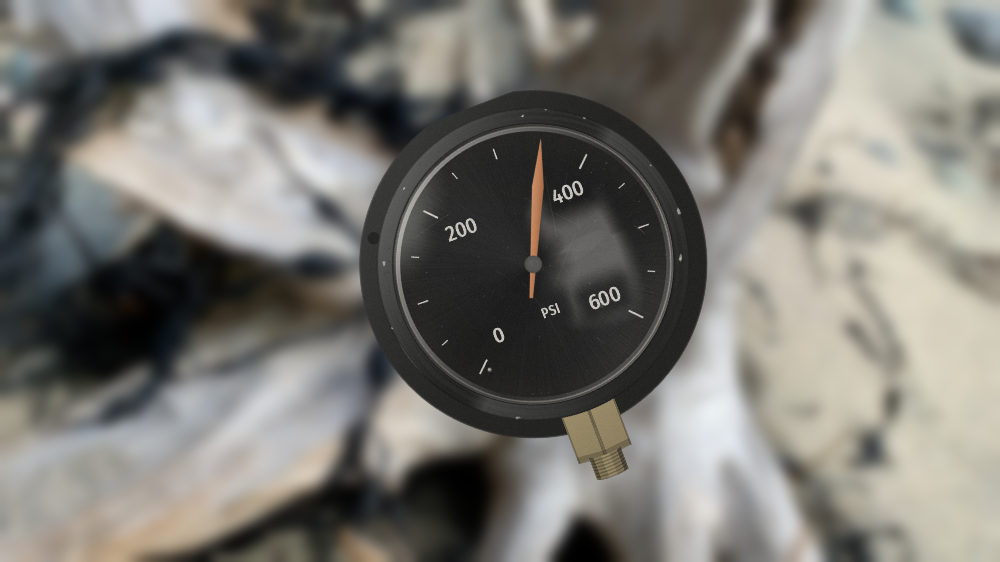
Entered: 350 psi
